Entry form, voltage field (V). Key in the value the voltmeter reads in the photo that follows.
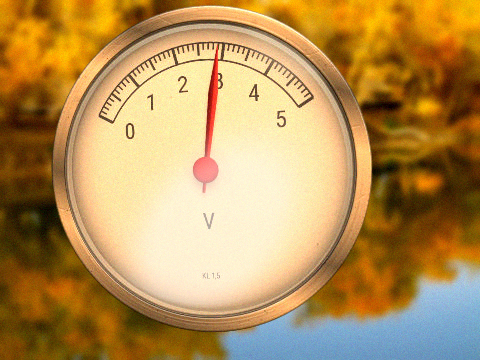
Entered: 2.9 V
